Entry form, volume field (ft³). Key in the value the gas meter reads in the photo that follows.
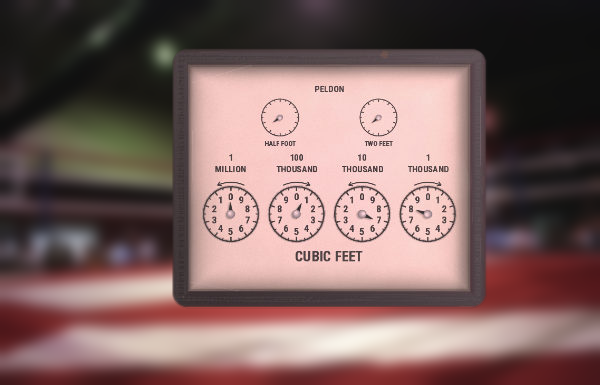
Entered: 6800 ft³
